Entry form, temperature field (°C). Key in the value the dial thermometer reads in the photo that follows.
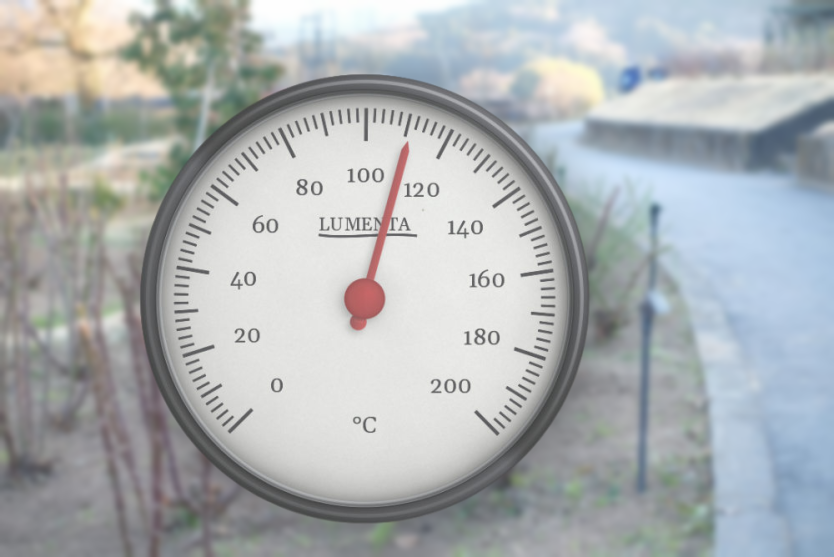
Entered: 111 °C
